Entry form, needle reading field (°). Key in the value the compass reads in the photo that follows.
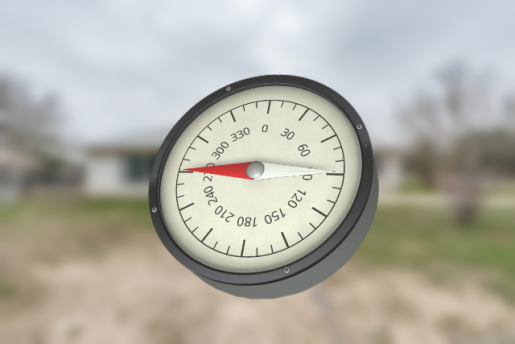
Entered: 270 °
